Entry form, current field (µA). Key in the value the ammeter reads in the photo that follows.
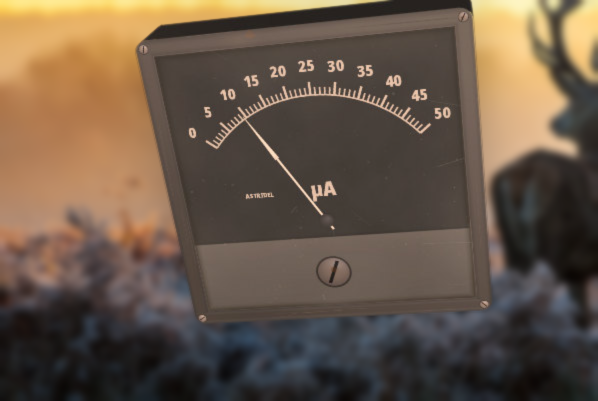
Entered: 10 µA
